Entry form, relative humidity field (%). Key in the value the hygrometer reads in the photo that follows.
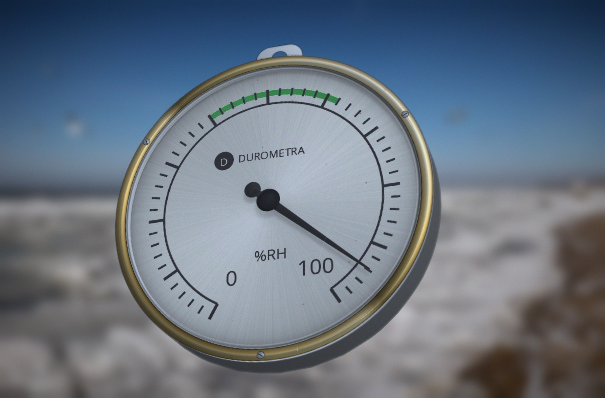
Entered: 94 %
